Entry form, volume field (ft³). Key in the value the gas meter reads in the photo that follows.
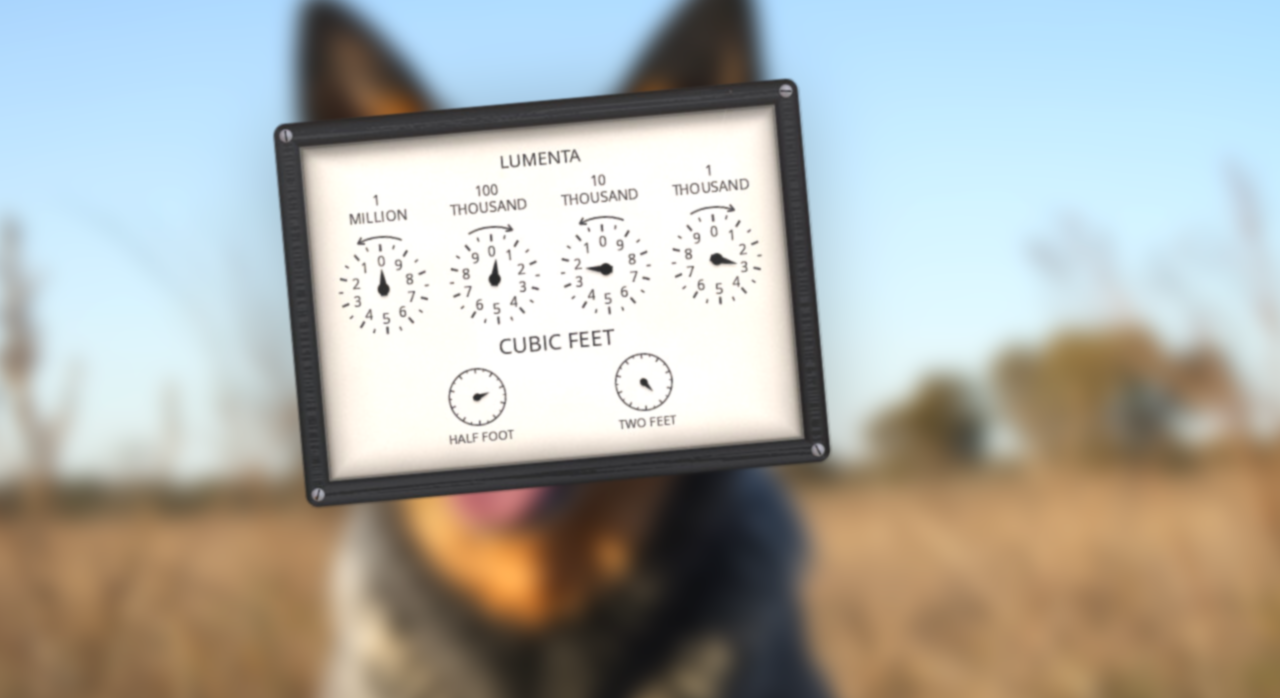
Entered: 2300 ft³
